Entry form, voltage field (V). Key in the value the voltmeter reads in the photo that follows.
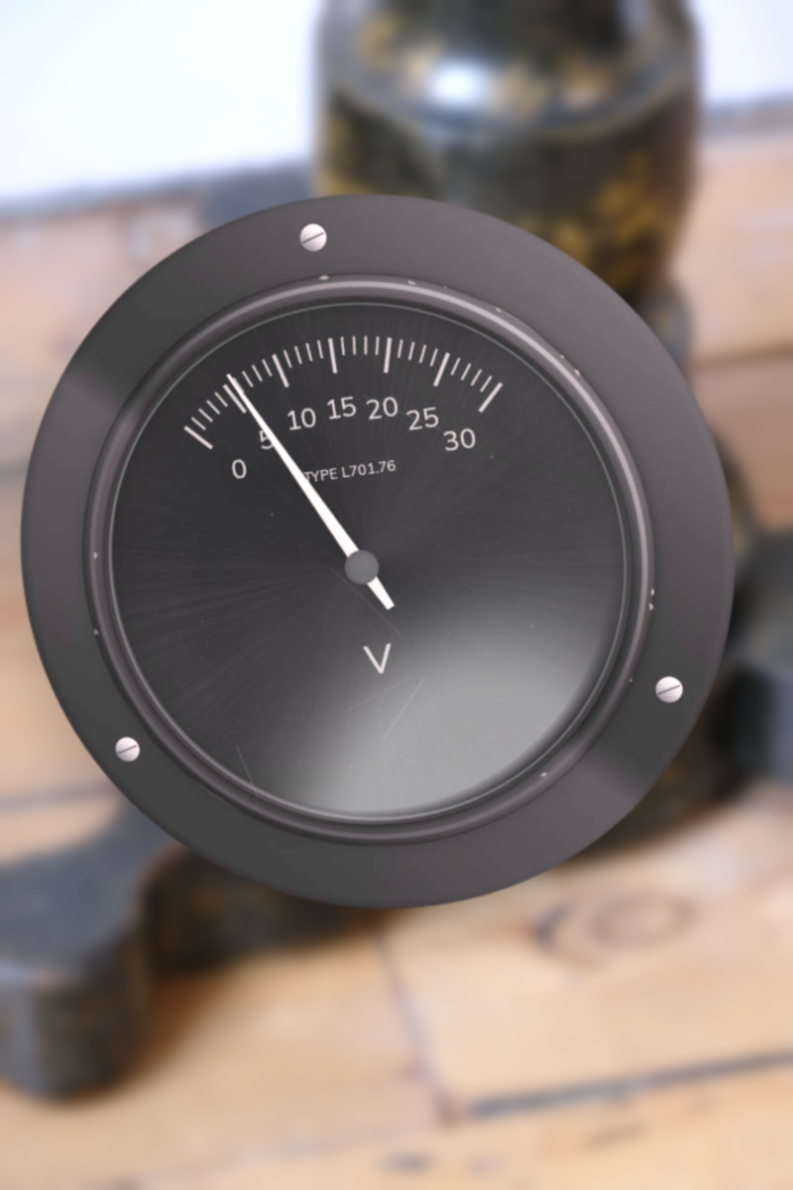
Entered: 6 V
